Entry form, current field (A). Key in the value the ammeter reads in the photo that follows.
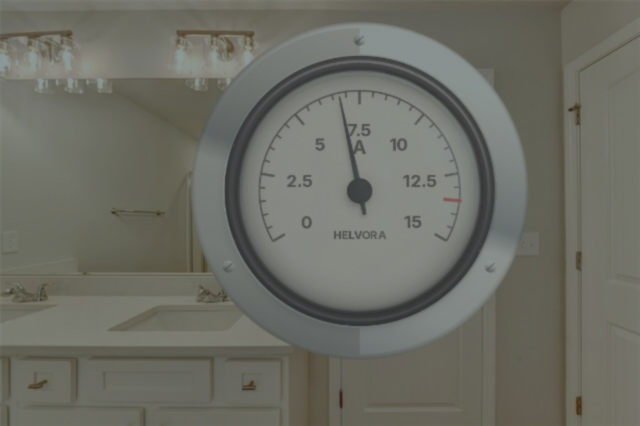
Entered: 6.75 A
